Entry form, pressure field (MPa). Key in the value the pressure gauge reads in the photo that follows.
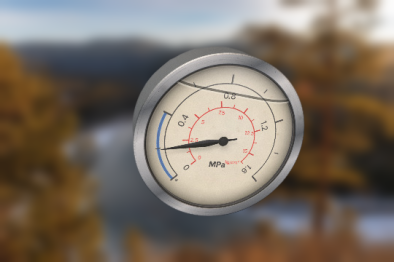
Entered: 0.2 MPa
